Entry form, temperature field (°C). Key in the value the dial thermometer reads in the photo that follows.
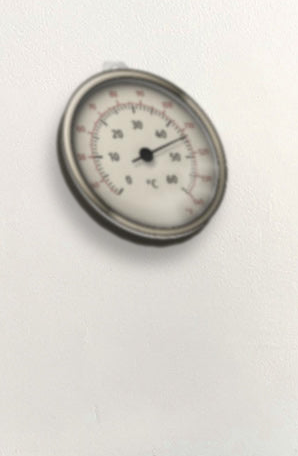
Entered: 45 °C
